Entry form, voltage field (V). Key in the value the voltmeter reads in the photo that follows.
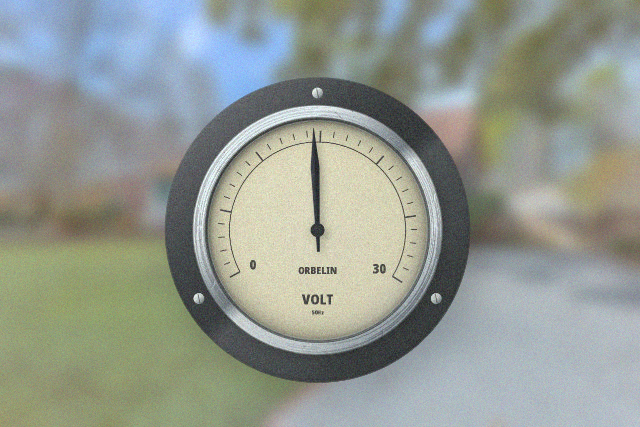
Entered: 14.5 V
